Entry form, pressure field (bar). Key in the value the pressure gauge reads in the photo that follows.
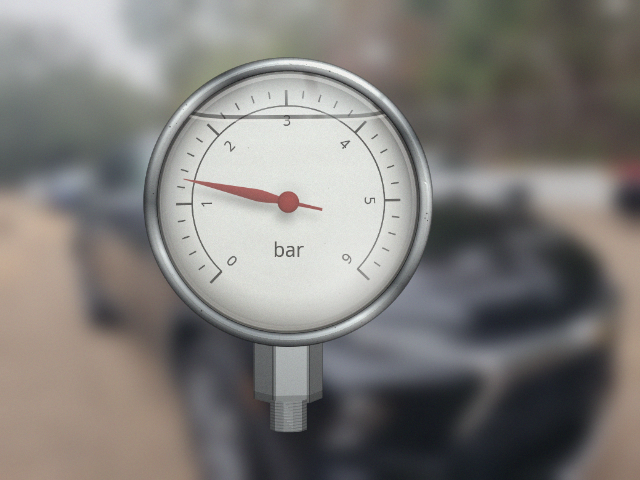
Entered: 1.3 bar
